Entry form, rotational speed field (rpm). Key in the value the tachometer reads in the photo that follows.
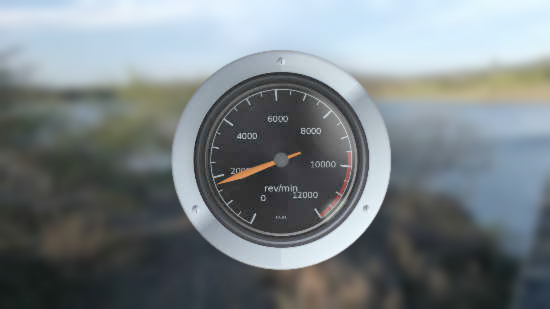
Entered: 1750 rpm
